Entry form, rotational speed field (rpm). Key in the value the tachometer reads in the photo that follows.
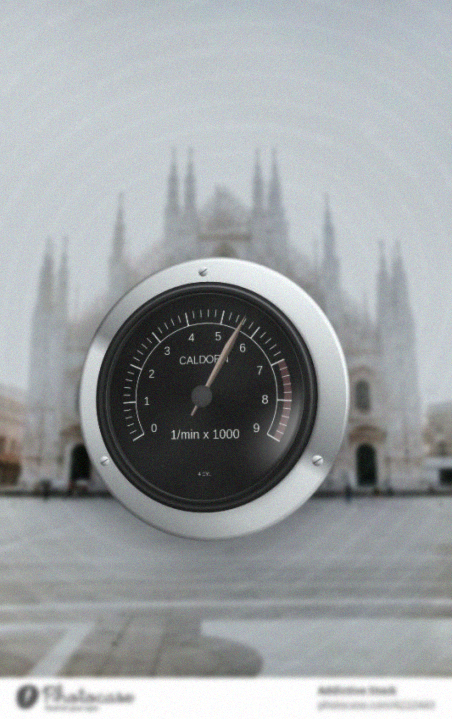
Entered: 5600 rpm
